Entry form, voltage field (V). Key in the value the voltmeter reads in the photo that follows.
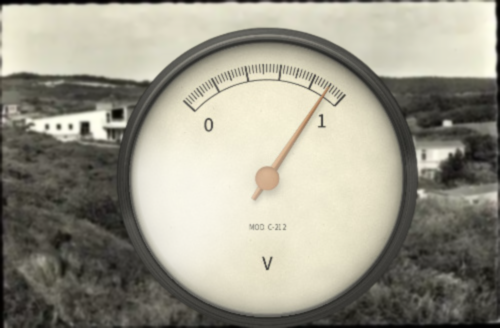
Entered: 0.9 V
